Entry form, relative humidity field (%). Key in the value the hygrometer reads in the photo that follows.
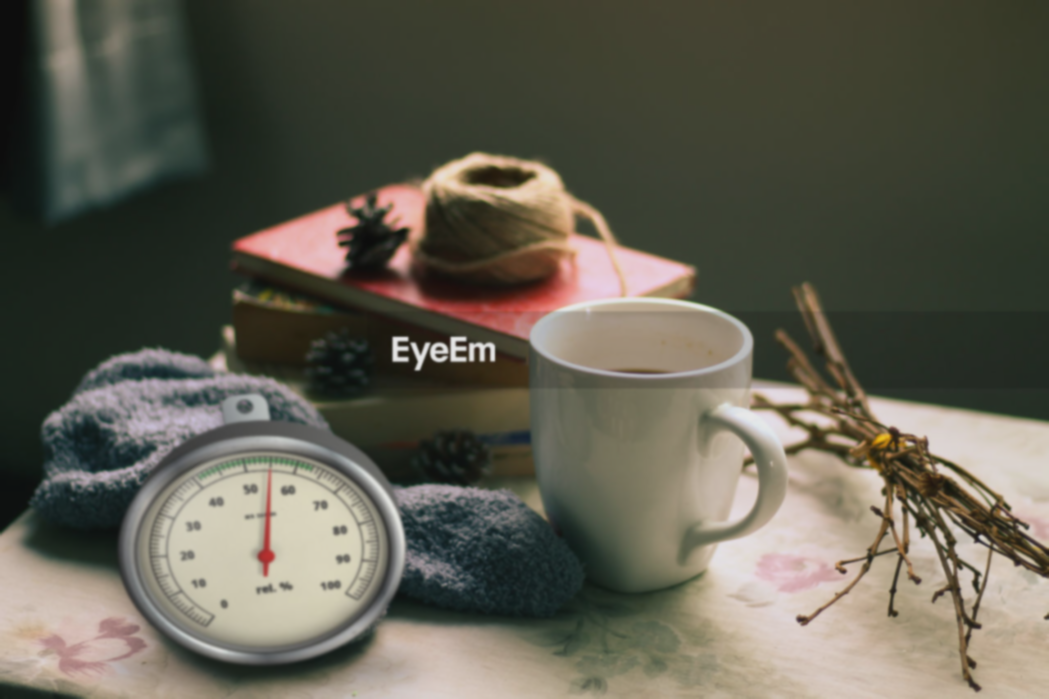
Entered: 55 %
